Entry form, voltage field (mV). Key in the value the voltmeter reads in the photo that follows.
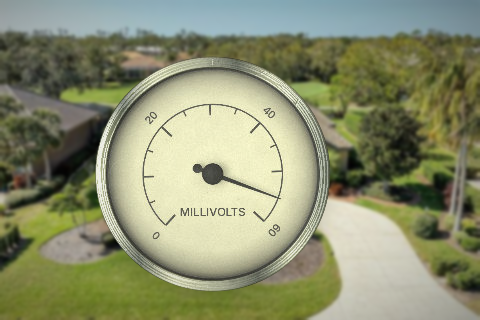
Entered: 55 mV
